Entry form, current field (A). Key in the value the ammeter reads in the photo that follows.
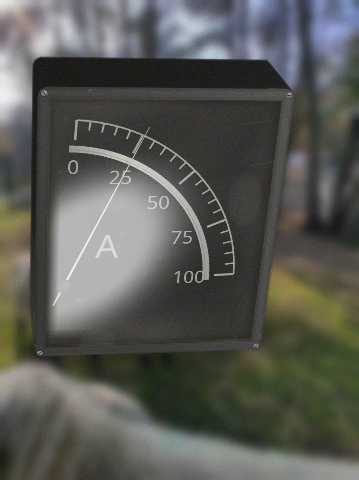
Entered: 25 A
